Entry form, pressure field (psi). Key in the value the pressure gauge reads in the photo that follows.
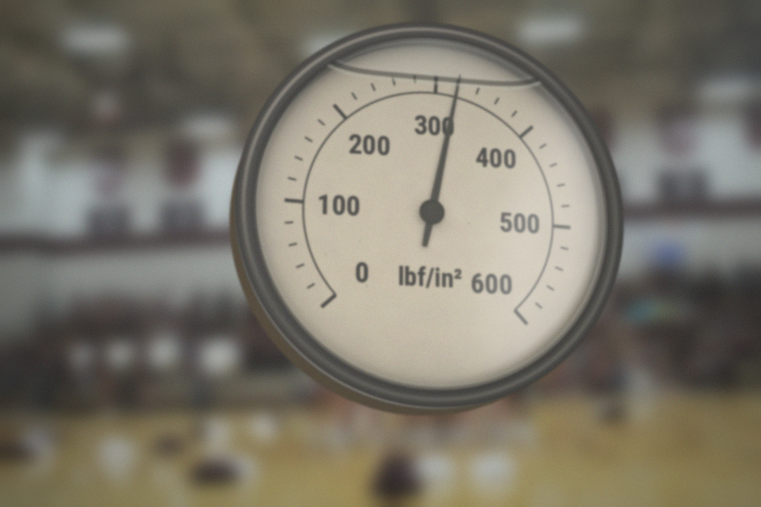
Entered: 320 psi
